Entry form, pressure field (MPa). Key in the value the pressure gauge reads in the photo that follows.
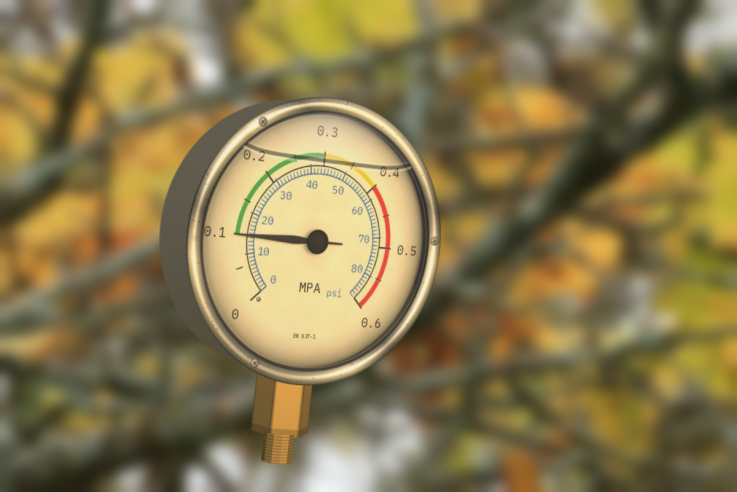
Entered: 0.1 MPa
